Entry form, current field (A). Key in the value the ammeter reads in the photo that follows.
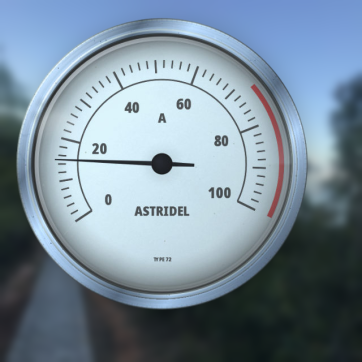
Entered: 15 A
